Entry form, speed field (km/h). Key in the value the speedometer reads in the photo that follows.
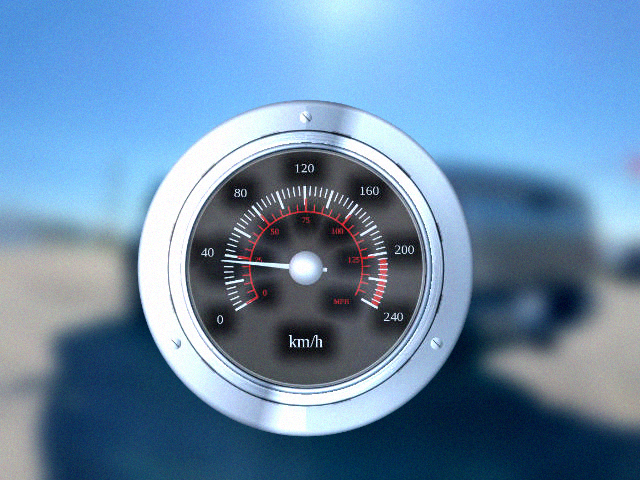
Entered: 36 km/h
